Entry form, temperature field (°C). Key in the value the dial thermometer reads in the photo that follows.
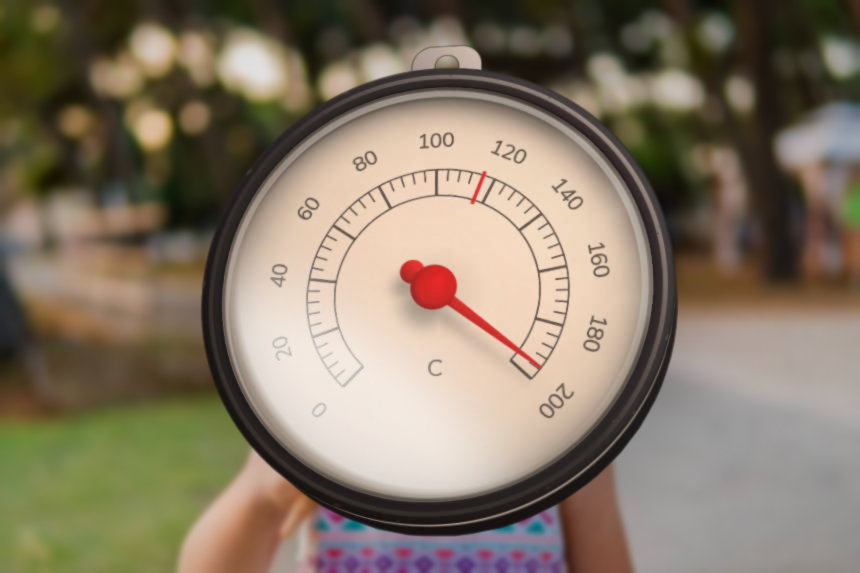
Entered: 196 °C
